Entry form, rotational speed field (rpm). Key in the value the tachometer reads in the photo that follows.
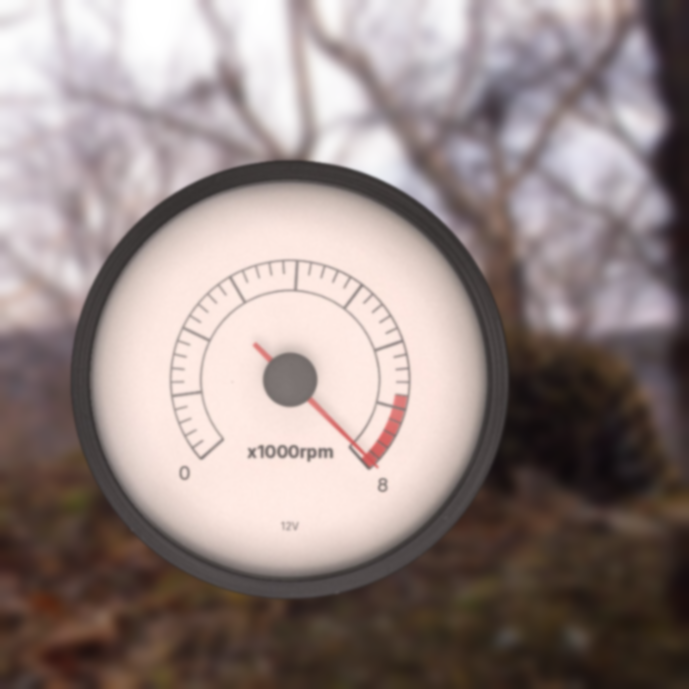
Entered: 7900 rpm
